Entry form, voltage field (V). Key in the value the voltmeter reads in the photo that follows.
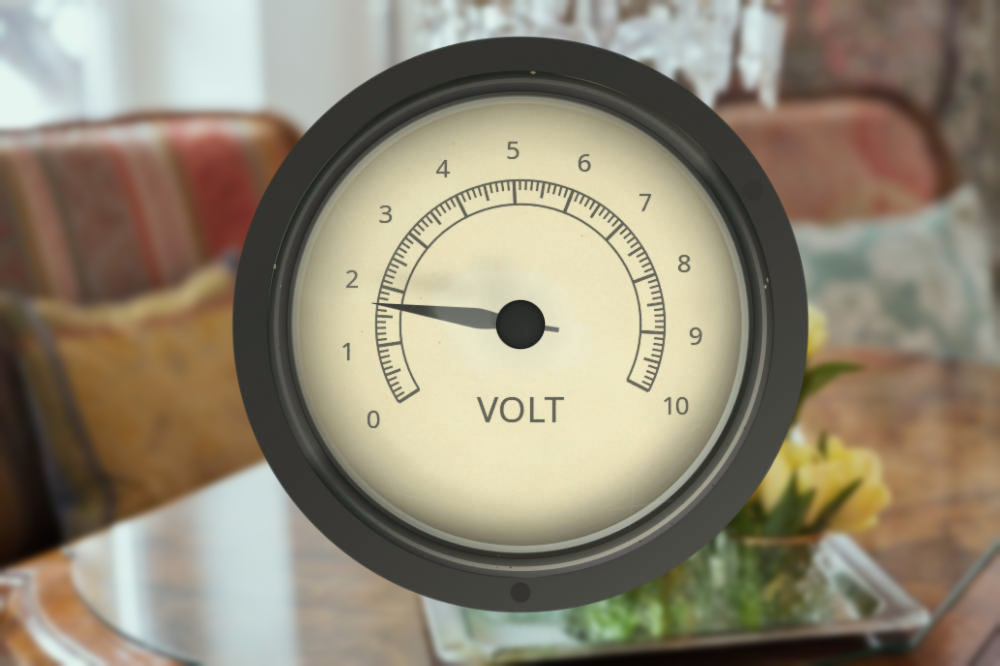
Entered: 1.7 V
